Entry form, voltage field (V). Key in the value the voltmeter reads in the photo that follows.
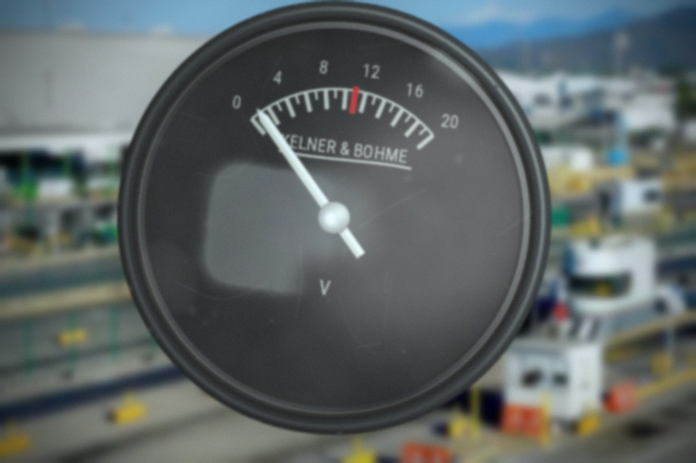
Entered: 1 V
